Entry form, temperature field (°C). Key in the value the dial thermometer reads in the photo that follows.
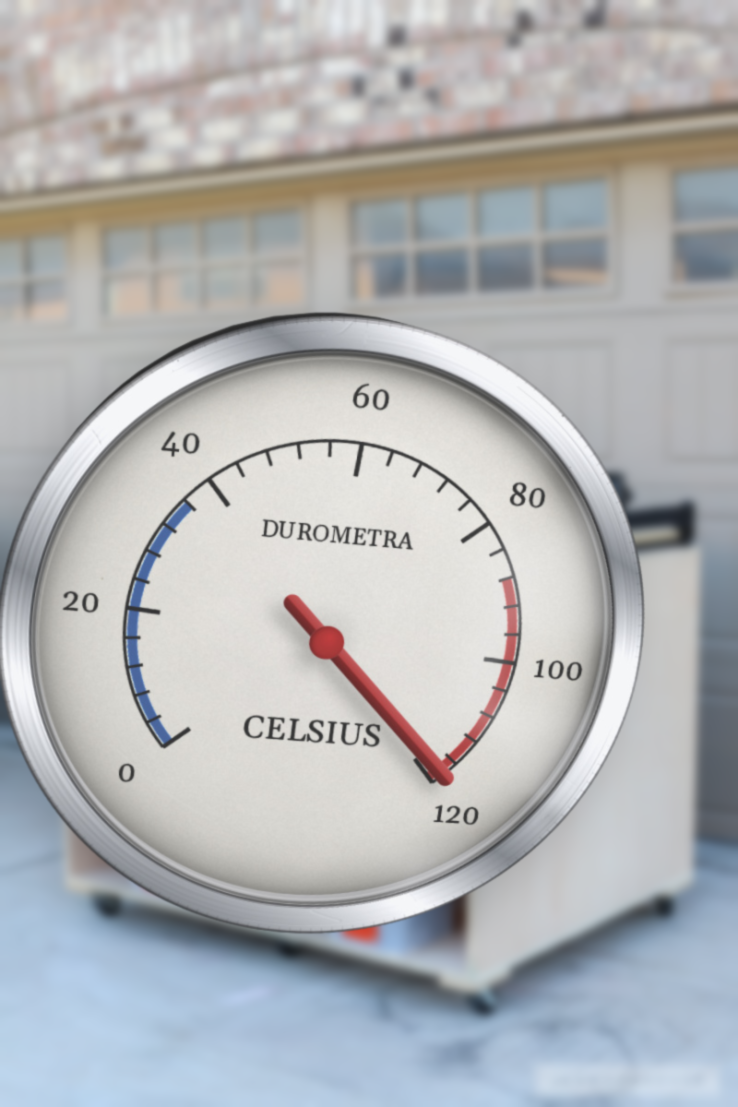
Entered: 118 °C
